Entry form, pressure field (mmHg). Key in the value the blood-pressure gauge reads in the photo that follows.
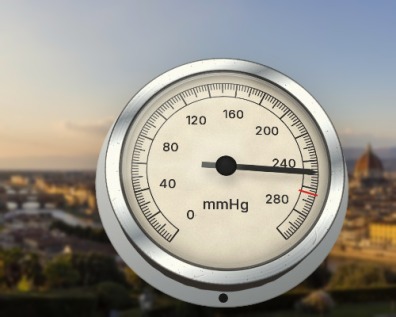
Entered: 250 mmHg
